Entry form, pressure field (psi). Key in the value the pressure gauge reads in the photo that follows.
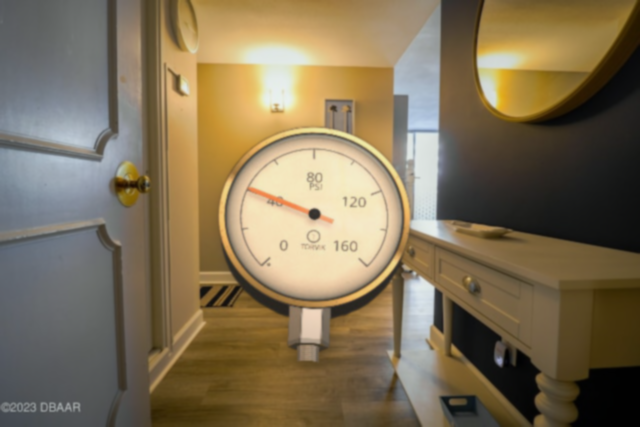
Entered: 40 psi
